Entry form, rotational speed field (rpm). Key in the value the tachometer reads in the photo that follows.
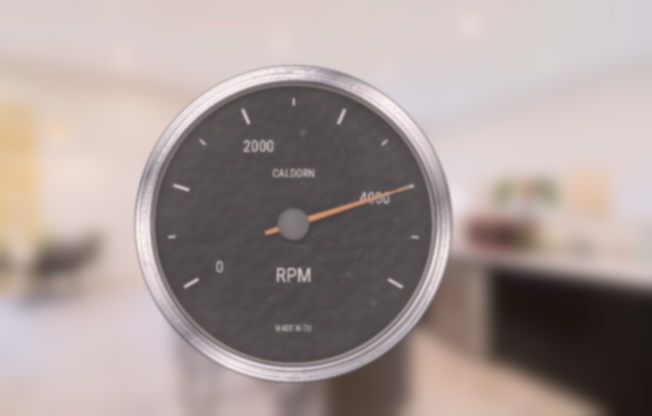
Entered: 4000 rpm
